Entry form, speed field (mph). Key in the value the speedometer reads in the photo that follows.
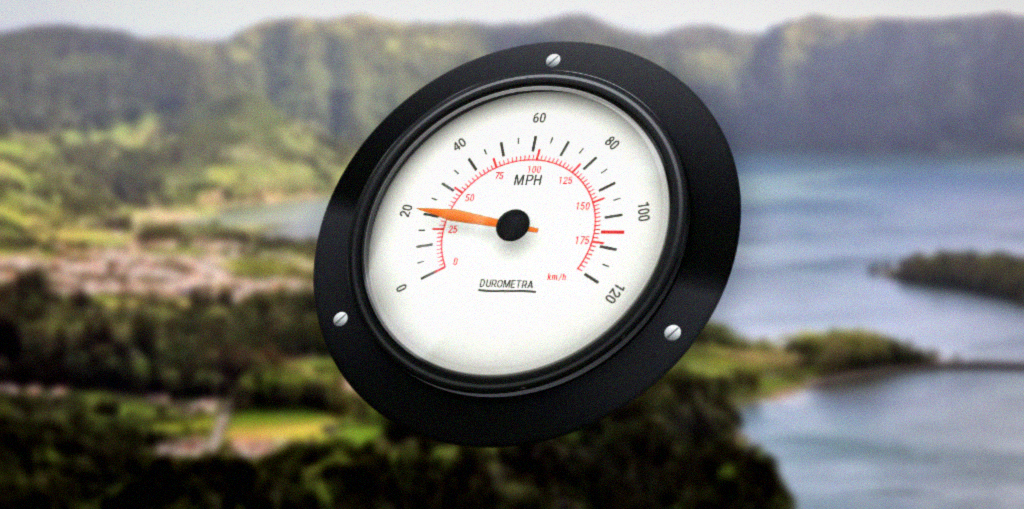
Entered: 20 mph
